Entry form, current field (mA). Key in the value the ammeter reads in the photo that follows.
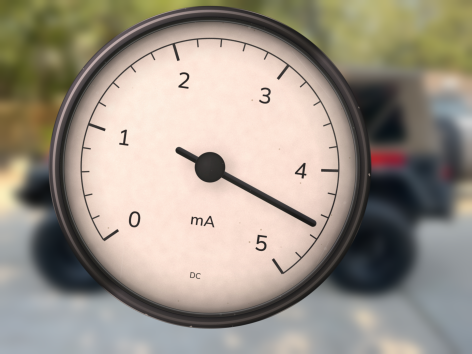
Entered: 4.5 mA
